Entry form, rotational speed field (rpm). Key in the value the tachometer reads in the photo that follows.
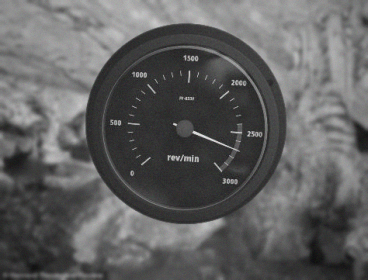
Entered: 2700 rpm
